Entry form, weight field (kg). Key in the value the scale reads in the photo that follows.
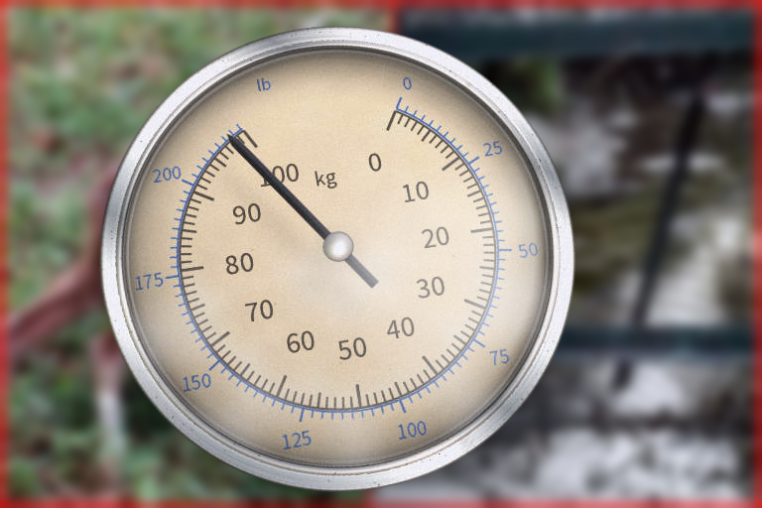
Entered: 98 kg
